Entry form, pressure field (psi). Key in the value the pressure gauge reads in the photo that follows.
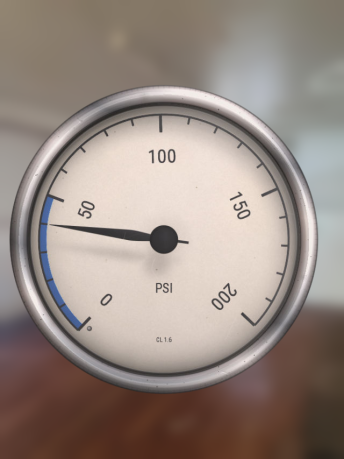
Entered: 40 psi
